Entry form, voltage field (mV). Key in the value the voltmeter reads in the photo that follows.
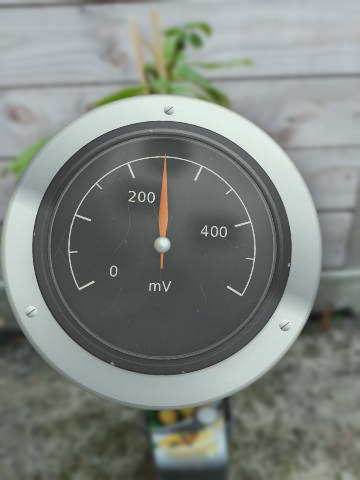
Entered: 250 mV
